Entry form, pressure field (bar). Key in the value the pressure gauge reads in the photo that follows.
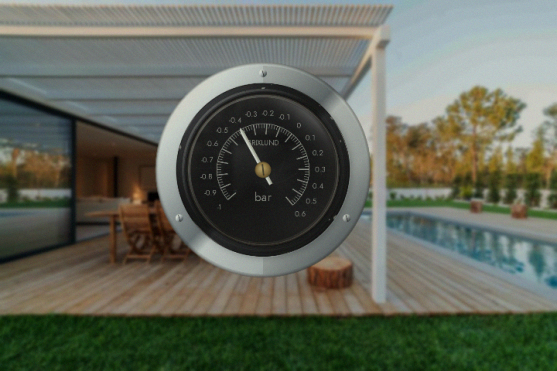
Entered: -0.4 bar
